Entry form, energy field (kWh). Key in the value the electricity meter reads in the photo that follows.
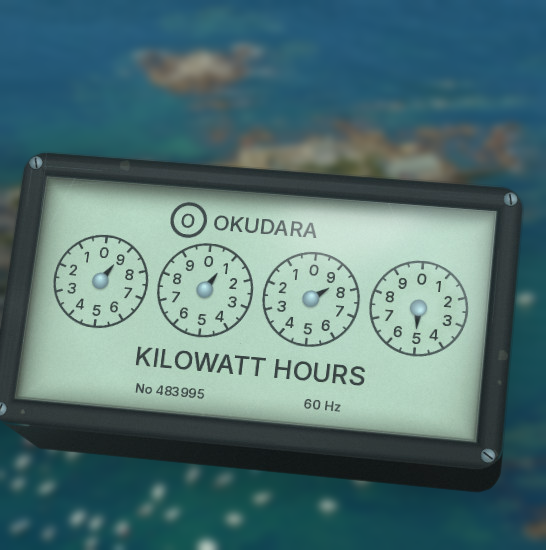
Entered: 9085 kWh
